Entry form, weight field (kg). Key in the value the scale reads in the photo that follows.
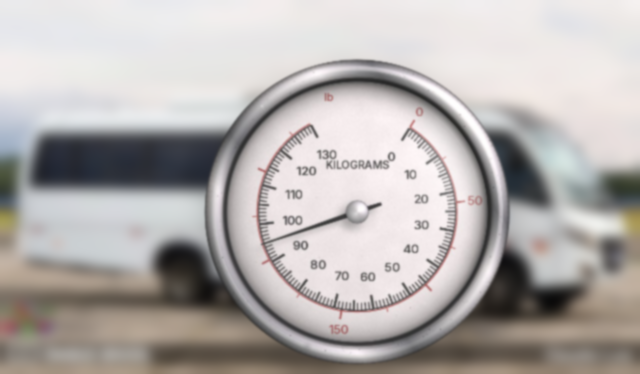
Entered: 95 kg
